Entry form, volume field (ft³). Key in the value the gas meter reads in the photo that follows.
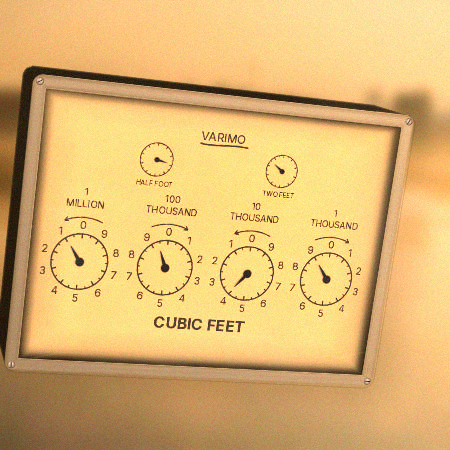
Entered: 93900 ft³
